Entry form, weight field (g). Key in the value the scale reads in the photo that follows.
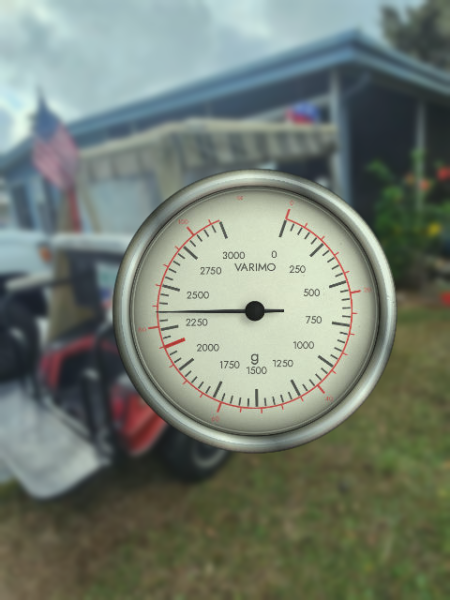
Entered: 2350 g
